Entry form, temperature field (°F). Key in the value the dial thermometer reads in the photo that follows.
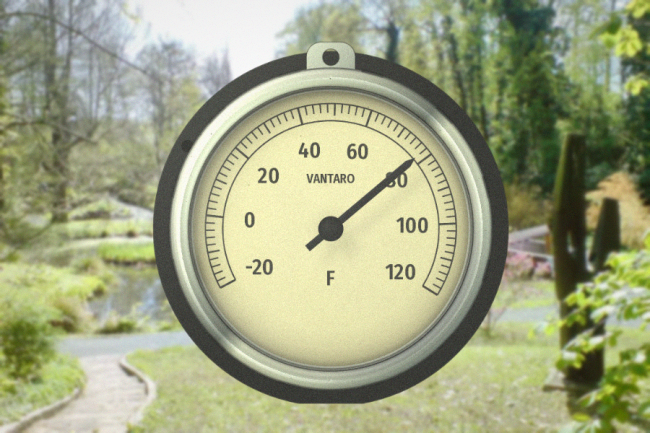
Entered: 78 °F
